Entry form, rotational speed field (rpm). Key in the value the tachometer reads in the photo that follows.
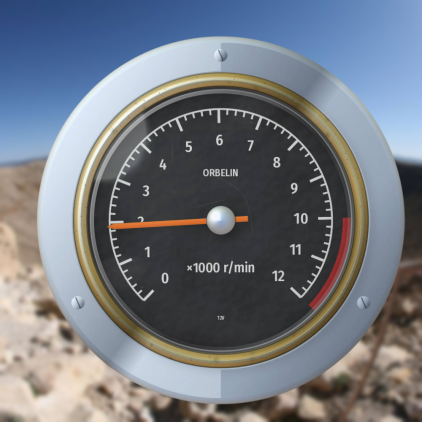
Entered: 1900 rpm
